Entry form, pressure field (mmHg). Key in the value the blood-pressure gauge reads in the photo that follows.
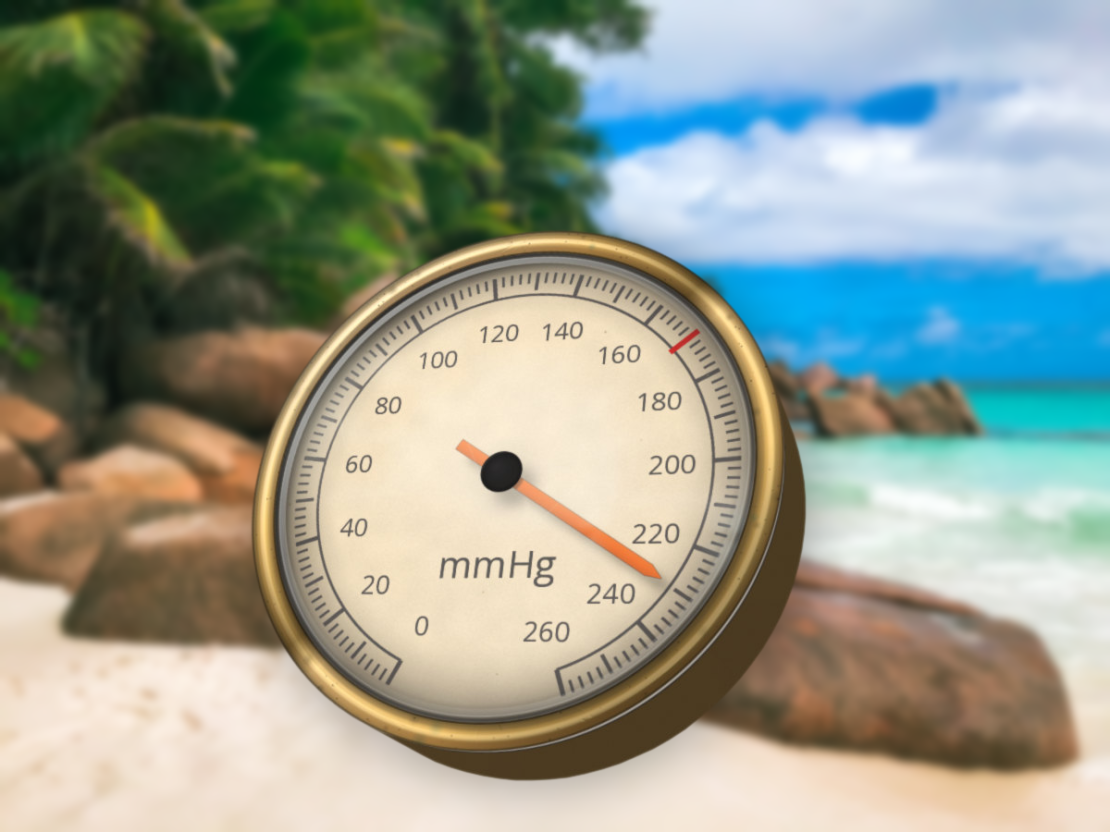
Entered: 230 mmHg
